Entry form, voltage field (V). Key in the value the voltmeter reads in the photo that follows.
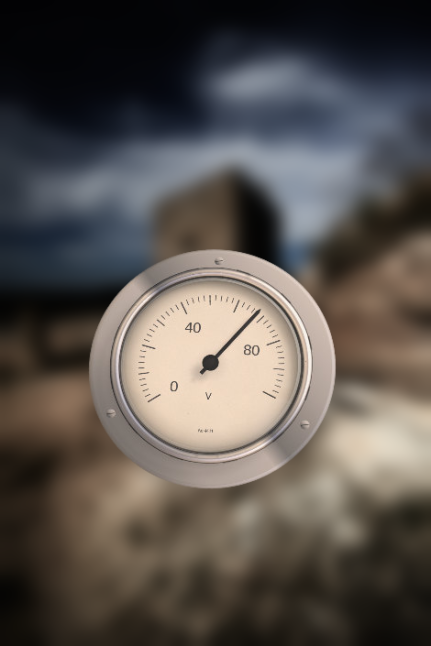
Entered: 68 V
